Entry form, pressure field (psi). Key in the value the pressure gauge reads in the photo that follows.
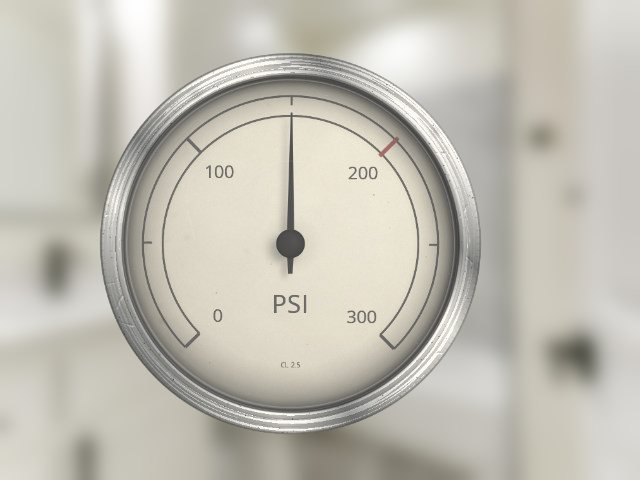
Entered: 150 psi
